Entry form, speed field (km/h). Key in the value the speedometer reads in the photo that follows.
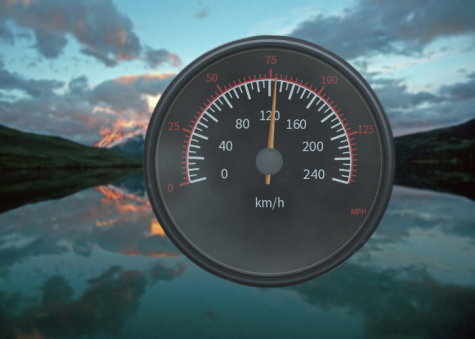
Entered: 125 km/h
